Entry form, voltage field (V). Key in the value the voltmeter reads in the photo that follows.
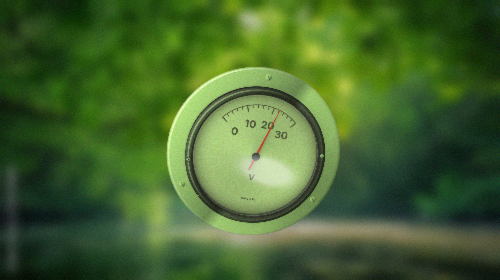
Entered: 22 V
